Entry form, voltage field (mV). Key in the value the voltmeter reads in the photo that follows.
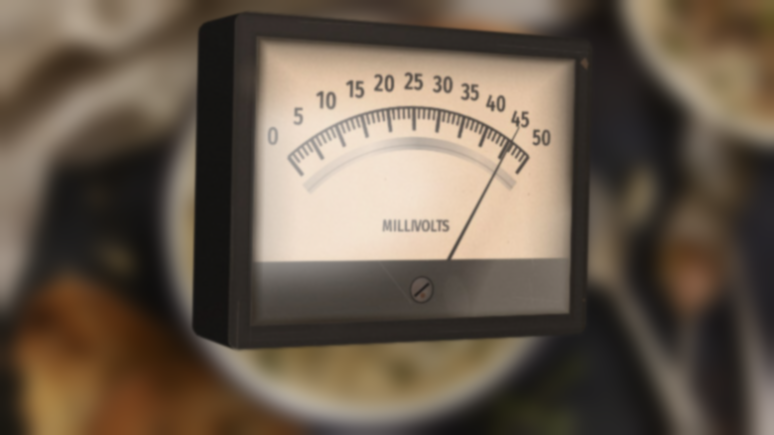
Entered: 45 mV
